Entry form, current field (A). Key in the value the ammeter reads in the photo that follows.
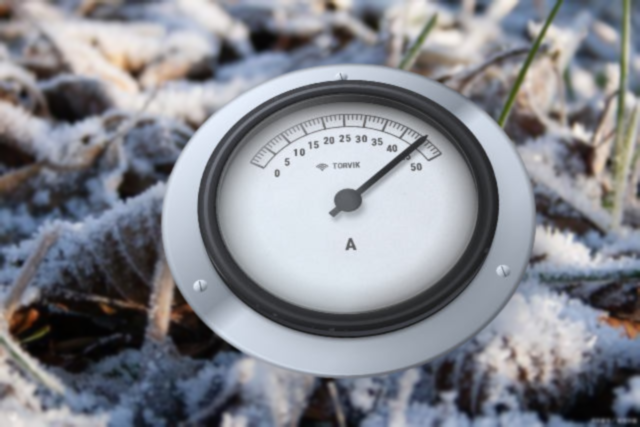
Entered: 45 A
